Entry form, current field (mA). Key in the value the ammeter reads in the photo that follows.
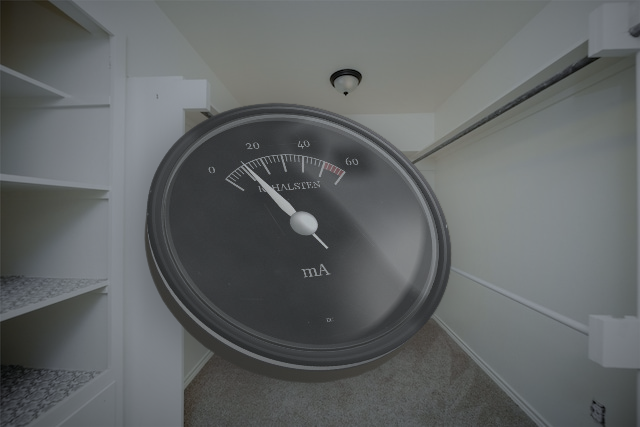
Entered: 10 mA
